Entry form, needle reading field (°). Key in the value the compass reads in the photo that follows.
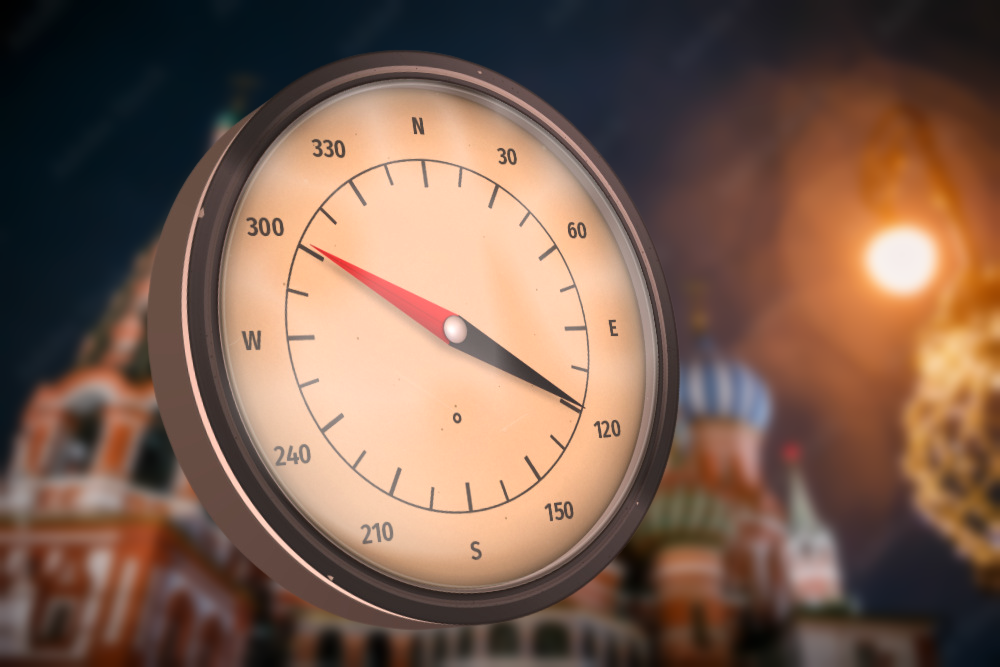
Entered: 300 °
